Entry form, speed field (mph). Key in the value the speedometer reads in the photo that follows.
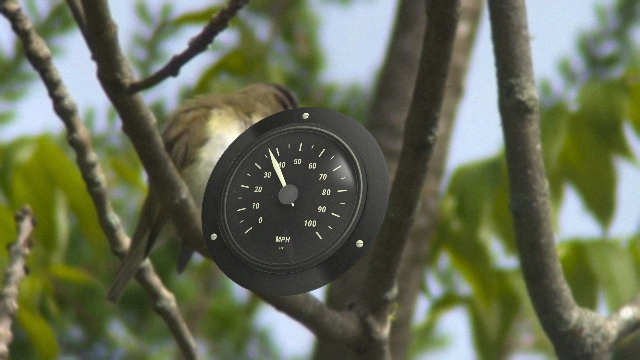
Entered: 37.5 mph
